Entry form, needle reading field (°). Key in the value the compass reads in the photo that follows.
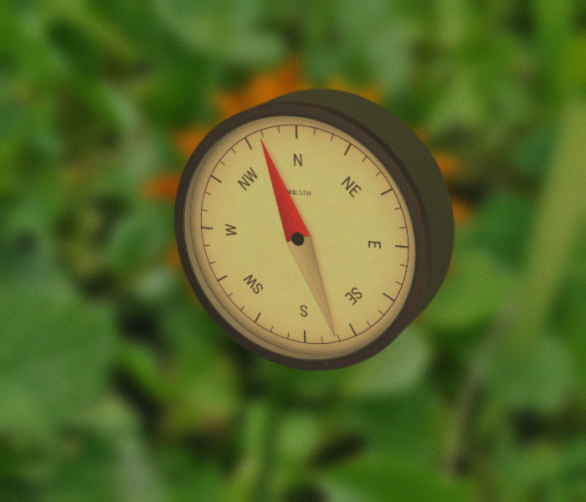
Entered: 340 °
